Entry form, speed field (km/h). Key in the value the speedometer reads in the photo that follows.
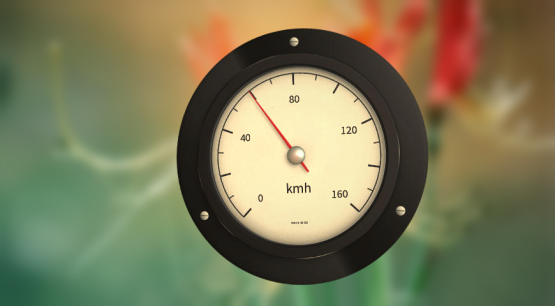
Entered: 60 km/h
